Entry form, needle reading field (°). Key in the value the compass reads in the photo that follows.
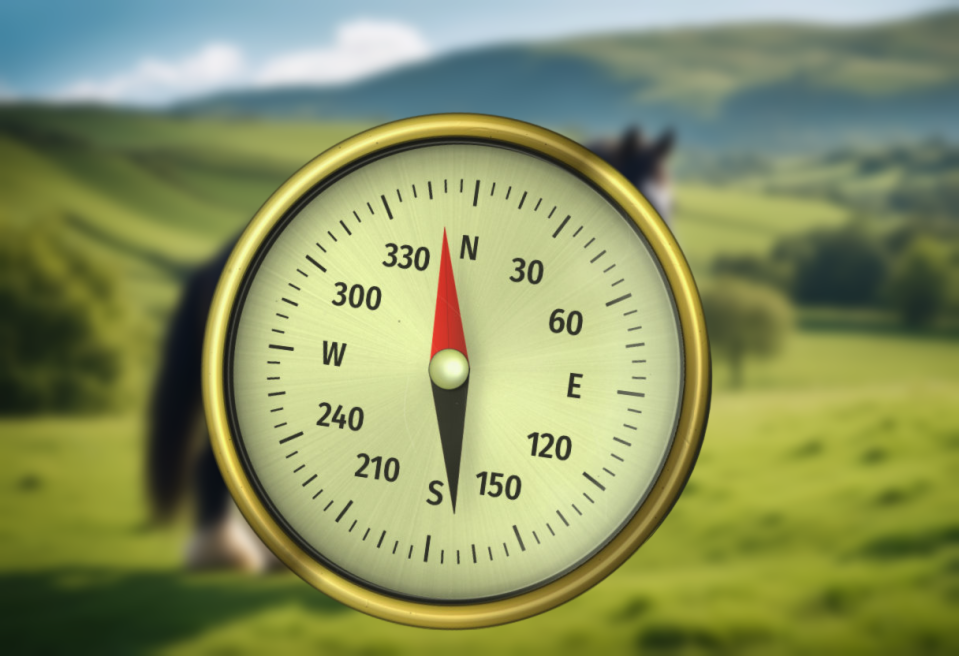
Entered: 350 °
